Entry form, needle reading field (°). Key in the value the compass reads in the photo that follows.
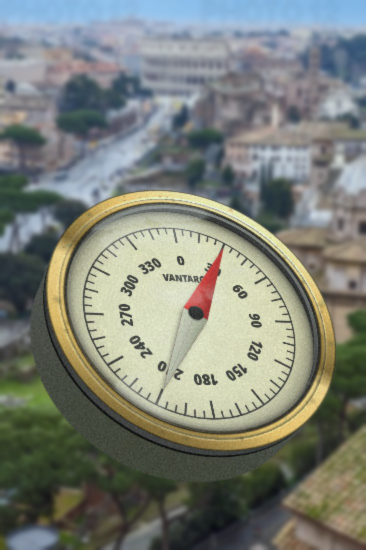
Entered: 30 °
